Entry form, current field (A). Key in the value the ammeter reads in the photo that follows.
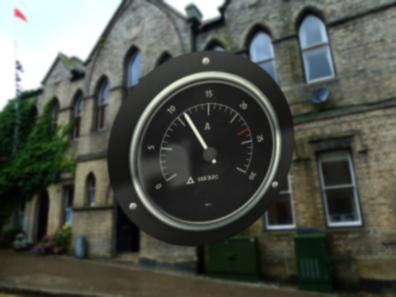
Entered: 11 A
